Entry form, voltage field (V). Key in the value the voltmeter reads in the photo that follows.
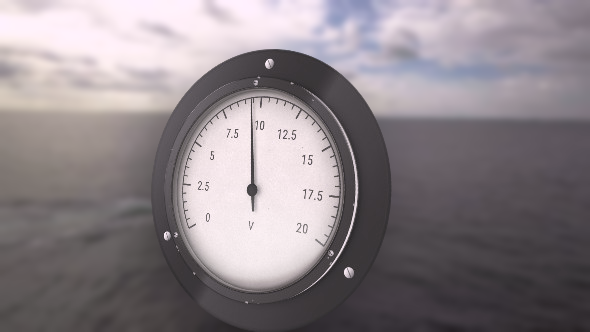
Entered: 9.5 V
